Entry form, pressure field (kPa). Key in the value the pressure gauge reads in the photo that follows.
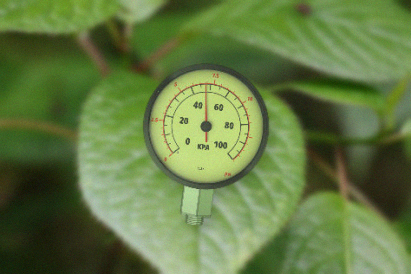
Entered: 47.5 kPa
